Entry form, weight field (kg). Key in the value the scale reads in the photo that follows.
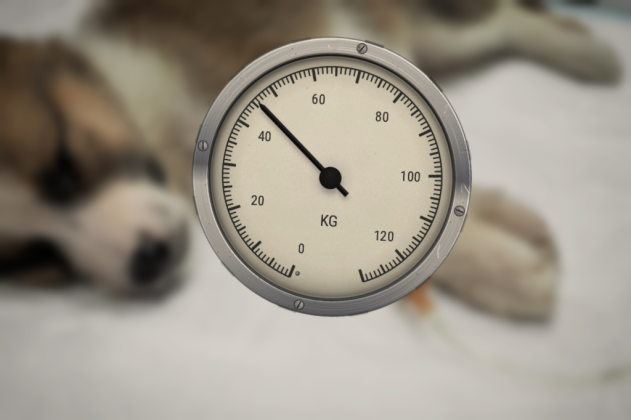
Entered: 46 kg
